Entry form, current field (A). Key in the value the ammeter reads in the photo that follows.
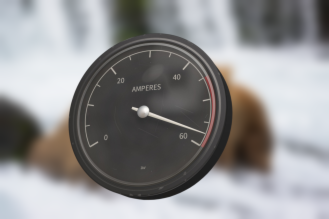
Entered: 57.5 A
